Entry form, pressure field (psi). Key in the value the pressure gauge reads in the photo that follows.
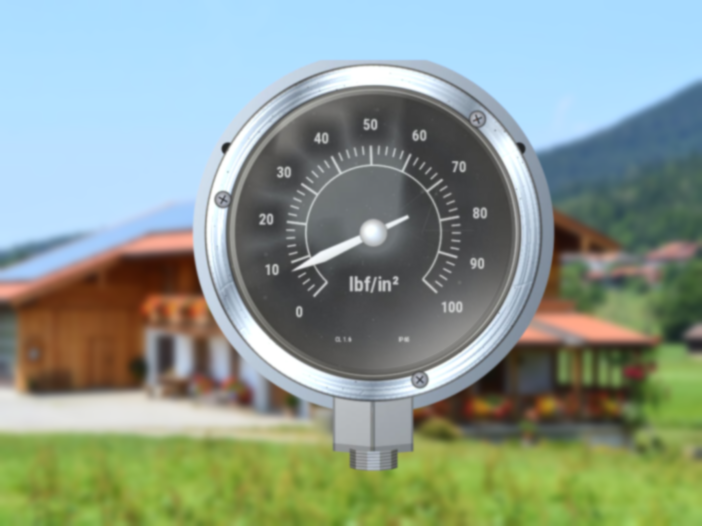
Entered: 8 psi
